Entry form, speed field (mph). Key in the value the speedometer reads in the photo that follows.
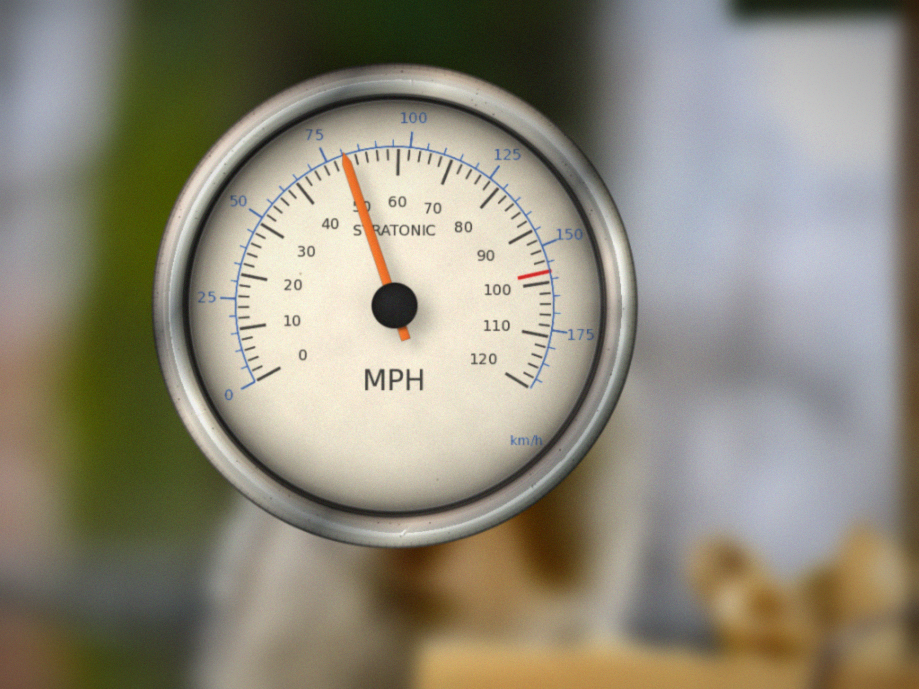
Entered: 50 mph
